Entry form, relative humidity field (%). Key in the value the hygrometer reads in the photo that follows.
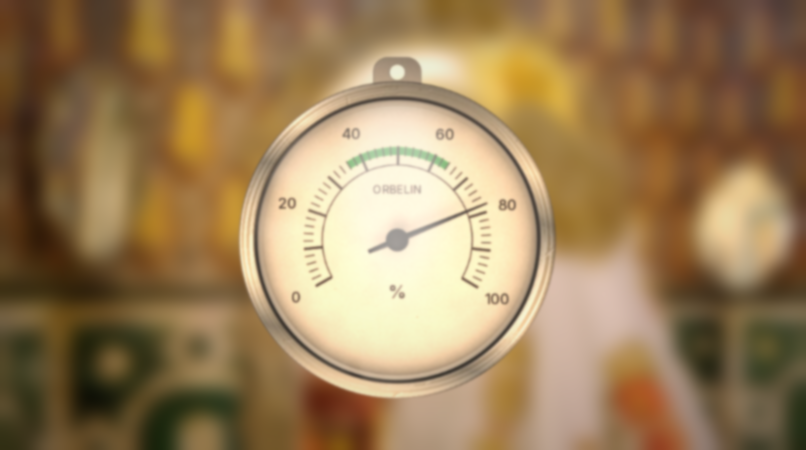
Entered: 78 %
